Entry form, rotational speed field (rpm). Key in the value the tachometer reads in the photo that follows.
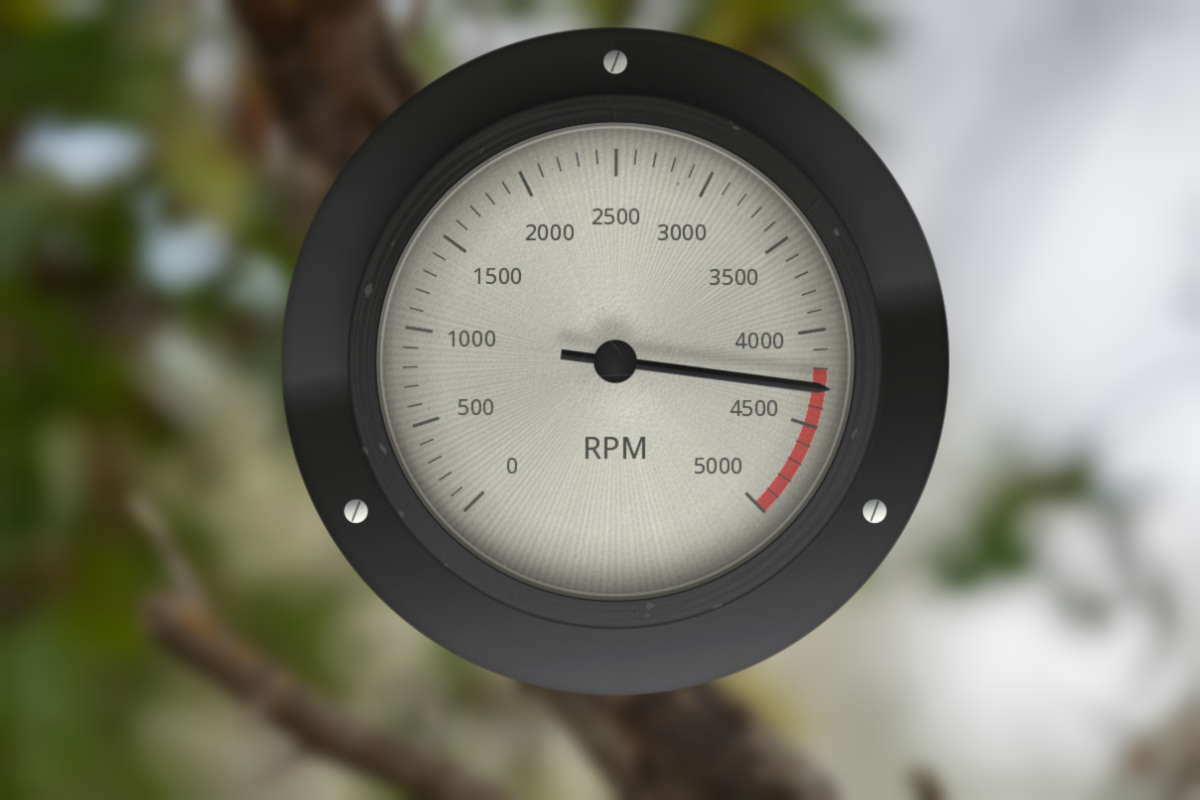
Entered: 4300 rpm
